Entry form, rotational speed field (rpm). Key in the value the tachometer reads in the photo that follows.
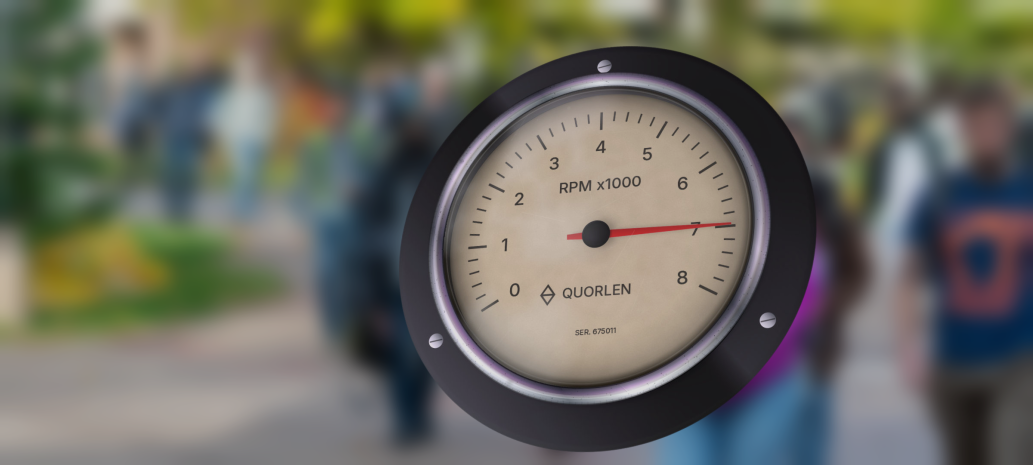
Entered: 7000 rpm
